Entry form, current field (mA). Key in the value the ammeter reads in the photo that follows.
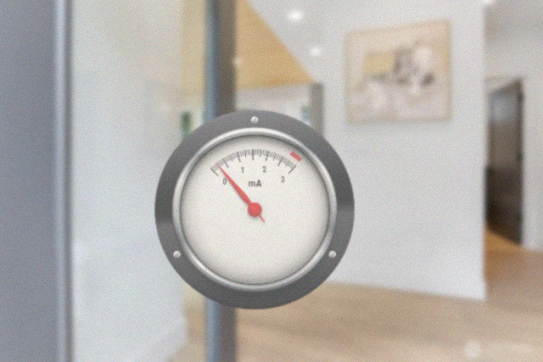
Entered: 0.25 mA
